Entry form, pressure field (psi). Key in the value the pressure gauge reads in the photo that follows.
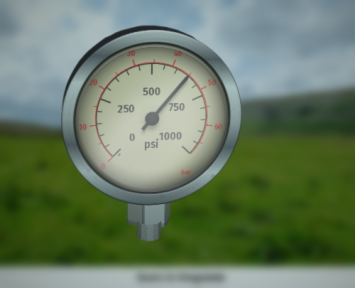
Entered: 650 psi
